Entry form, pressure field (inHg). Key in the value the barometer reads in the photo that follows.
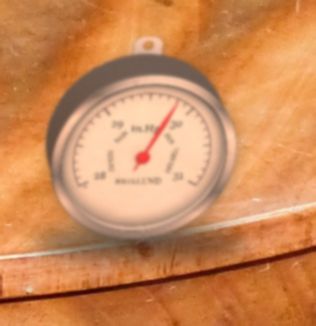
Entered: 29.8 inHg
